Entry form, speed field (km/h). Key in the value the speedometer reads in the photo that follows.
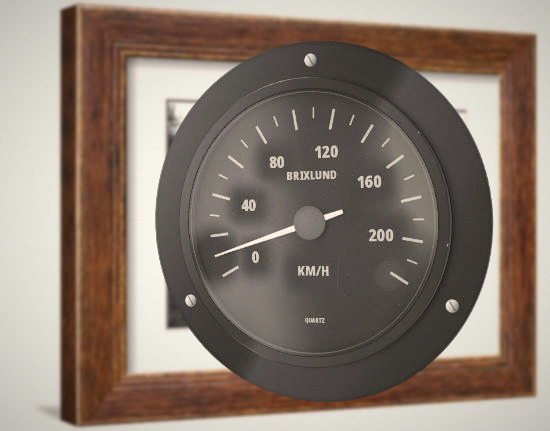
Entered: 10 km/h
